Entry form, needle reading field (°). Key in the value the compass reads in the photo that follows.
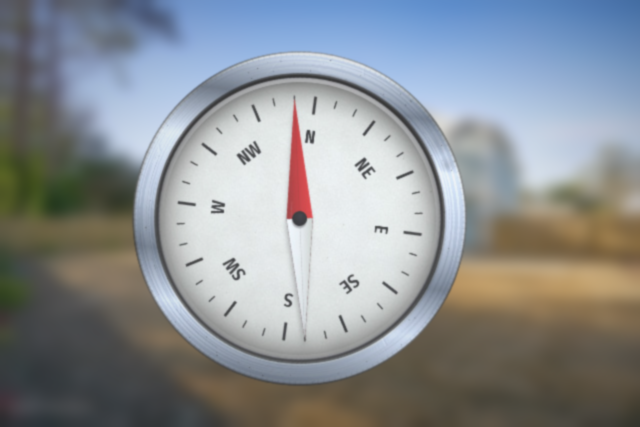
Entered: 350 °
